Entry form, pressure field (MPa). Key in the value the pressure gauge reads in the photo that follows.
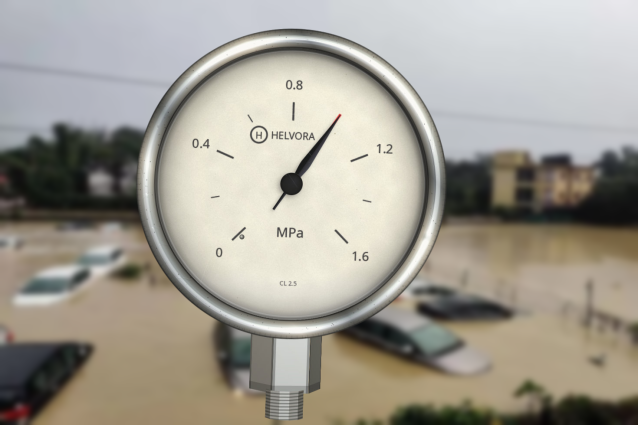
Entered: 1 MPa
